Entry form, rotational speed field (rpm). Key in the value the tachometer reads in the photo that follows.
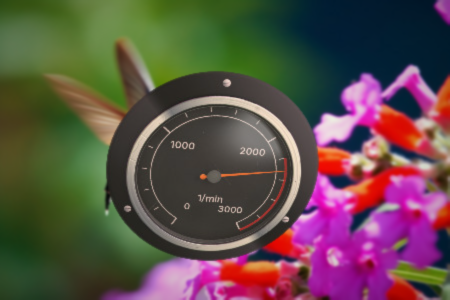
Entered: 2300 rpm
